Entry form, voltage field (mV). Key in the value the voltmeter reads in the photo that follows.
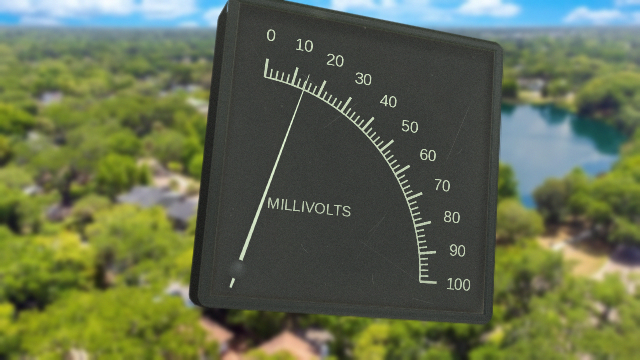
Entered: 14 mV
